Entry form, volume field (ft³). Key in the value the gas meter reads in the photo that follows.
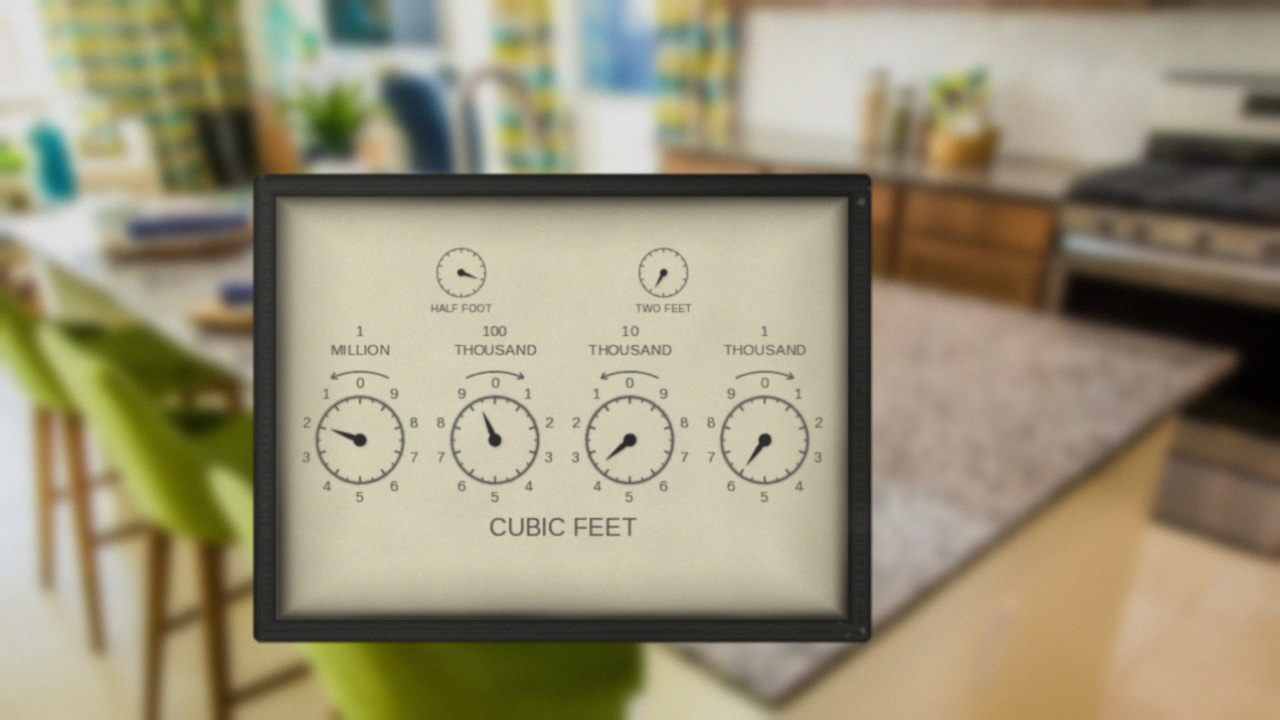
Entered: 193600 ft³
